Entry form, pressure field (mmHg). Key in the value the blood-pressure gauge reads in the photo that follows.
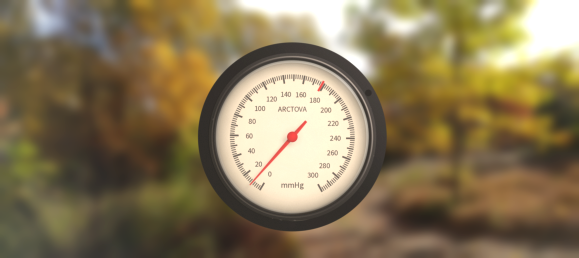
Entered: 10 mmHg
